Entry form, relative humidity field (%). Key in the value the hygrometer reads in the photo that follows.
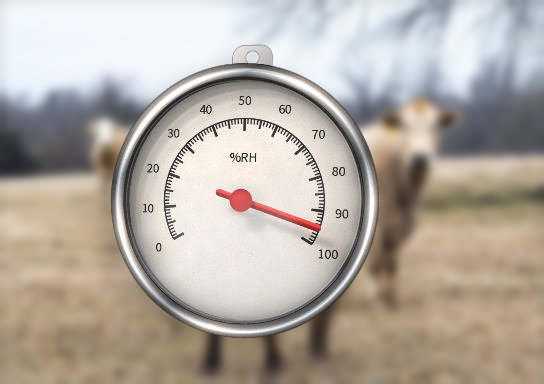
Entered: 95 %
